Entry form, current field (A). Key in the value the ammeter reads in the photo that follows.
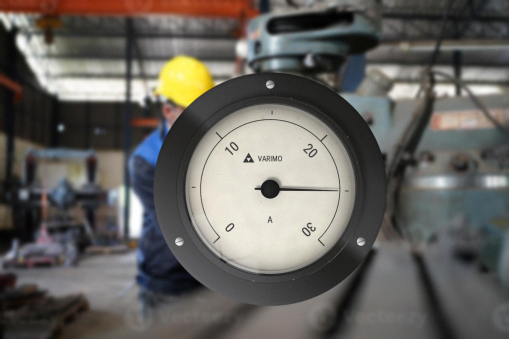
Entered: 25 A
